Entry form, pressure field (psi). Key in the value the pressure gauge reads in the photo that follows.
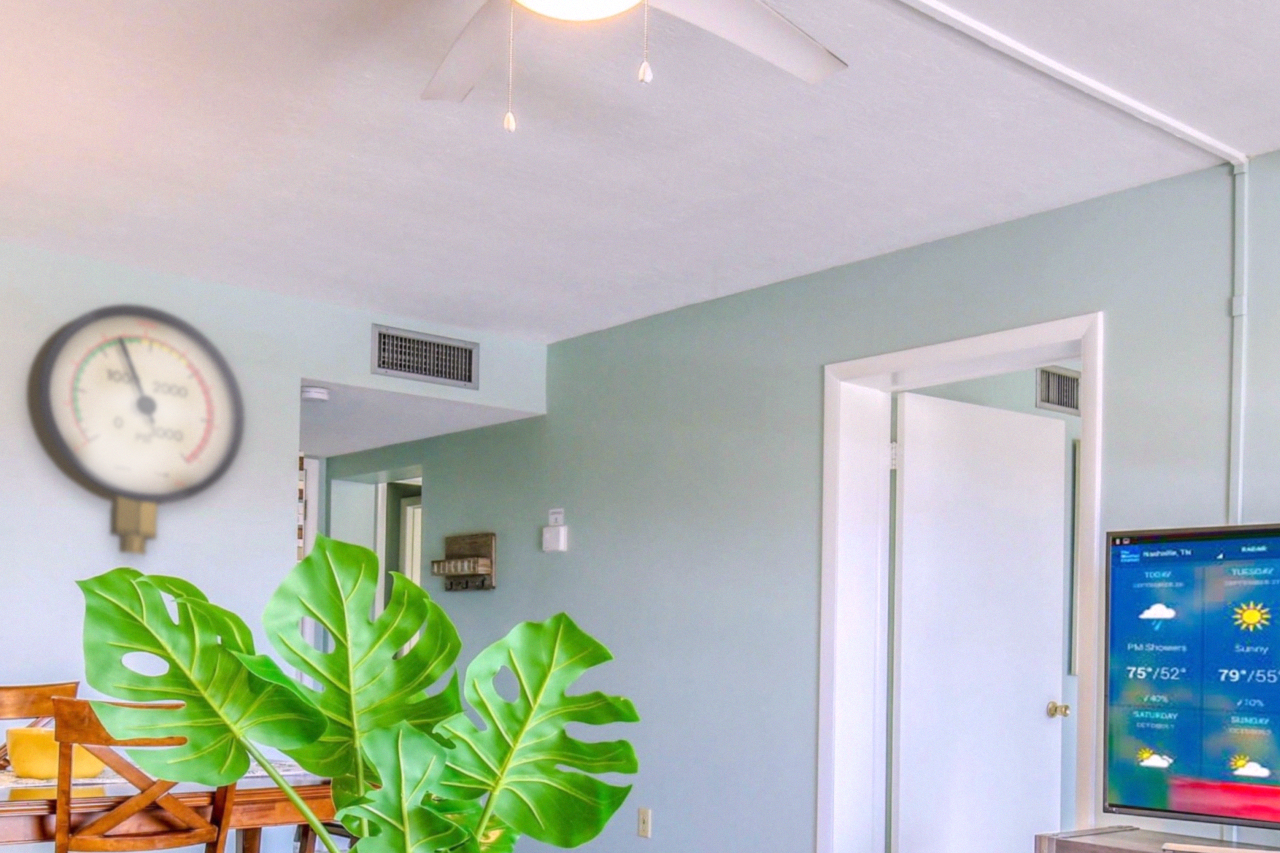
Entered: 1200 psi
